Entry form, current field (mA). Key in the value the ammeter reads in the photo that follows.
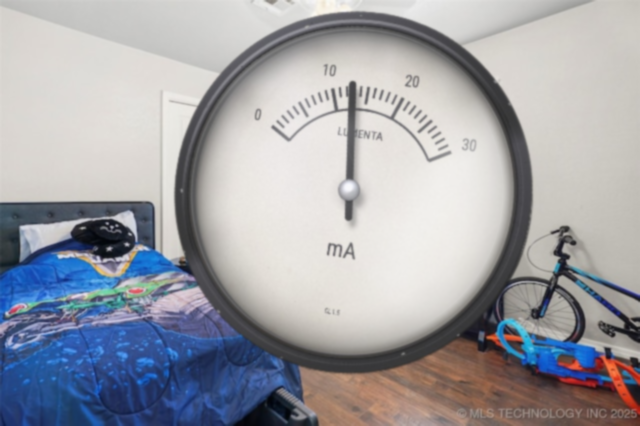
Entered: 13 mA
